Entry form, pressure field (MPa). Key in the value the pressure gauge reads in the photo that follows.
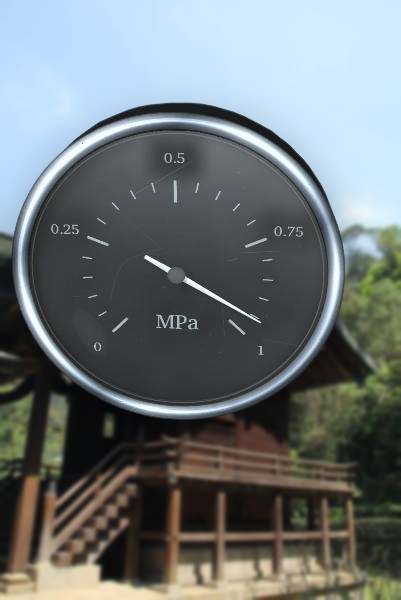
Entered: 0.95 MPa
